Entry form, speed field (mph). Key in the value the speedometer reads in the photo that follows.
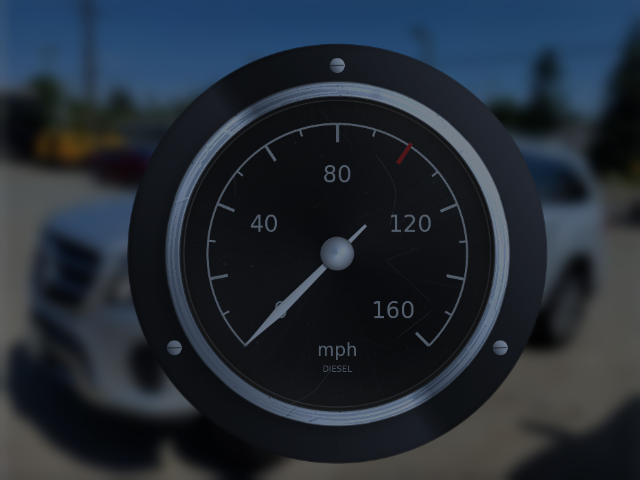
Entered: 0 mph
